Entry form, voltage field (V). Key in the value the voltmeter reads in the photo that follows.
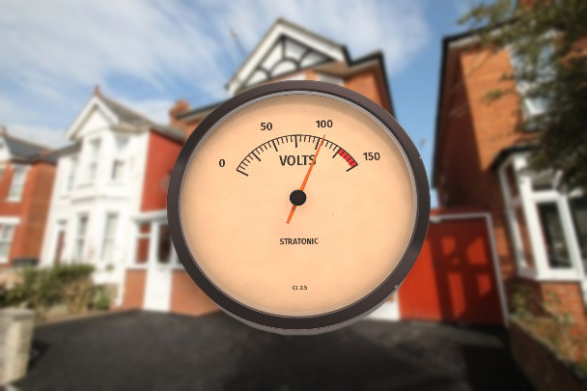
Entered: 105 V
